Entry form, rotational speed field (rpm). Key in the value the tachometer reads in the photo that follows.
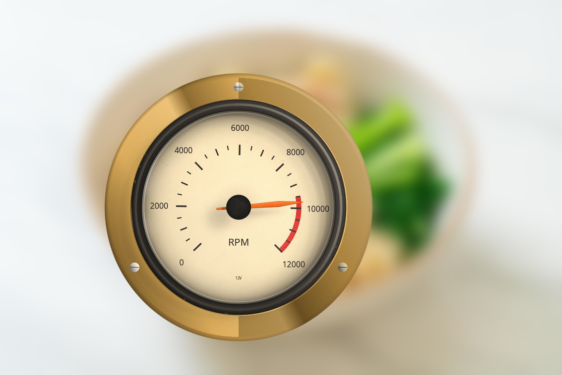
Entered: 9750 rpm
